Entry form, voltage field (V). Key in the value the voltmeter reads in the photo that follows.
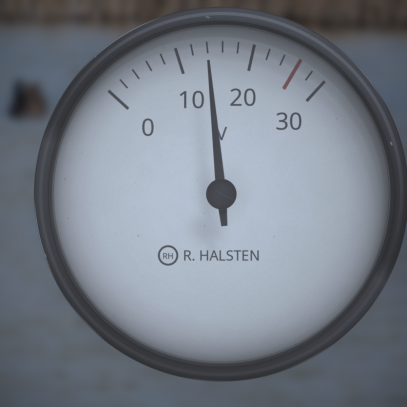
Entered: 14 V
